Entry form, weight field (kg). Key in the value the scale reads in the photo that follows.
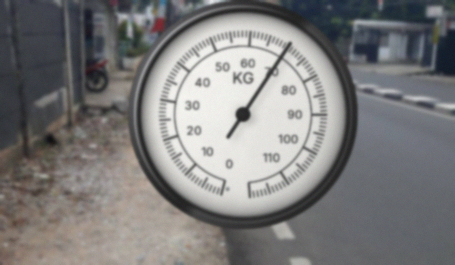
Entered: 70 kg
